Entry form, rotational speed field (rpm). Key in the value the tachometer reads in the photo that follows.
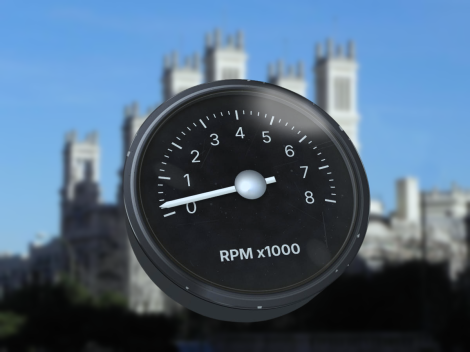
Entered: 200 rpm
